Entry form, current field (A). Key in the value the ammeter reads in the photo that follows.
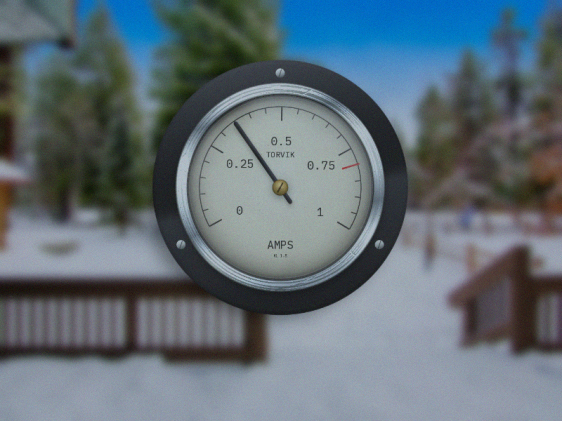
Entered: 0.35 A
